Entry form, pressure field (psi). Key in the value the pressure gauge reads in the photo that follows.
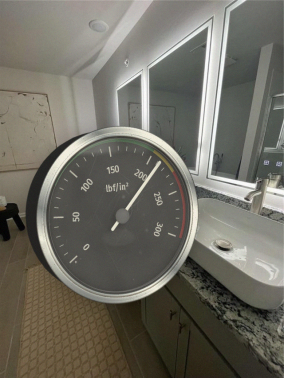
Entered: 210 psi
